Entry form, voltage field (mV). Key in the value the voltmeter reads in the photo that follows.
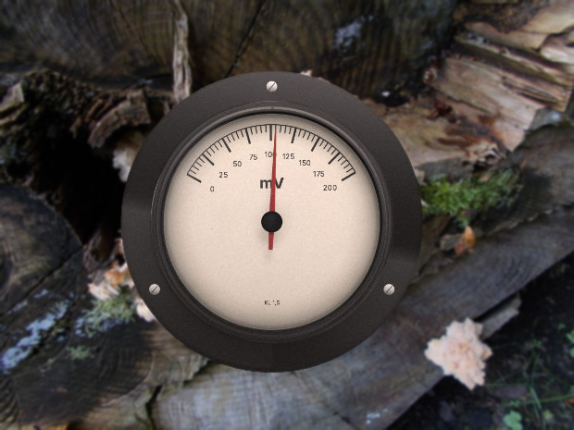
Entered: 105 mV
